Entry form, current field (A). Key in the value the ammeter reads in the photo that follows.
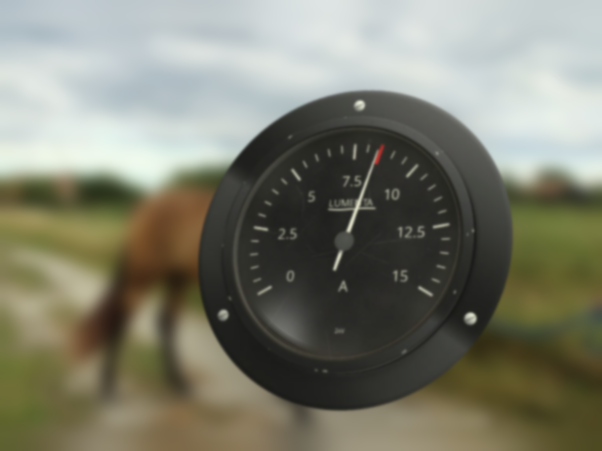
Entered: 8.5 A
